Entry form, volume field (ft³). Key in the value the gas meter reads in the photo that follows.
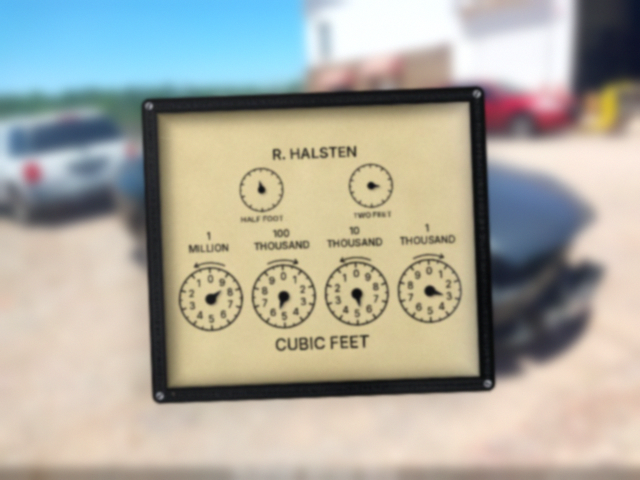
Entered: 855300 ft³
